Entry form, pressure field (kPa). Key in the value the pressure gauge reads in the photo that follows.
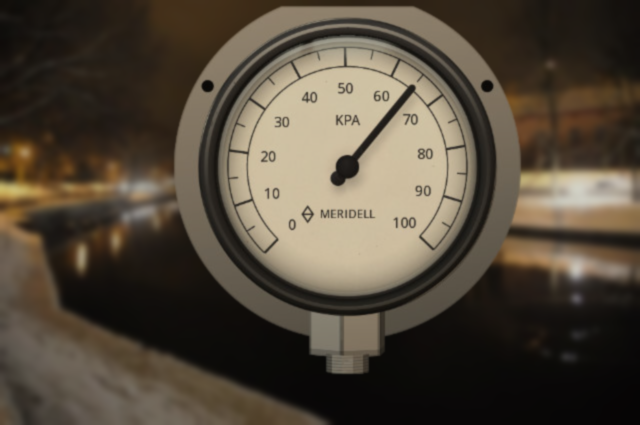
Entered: 65 kPa
